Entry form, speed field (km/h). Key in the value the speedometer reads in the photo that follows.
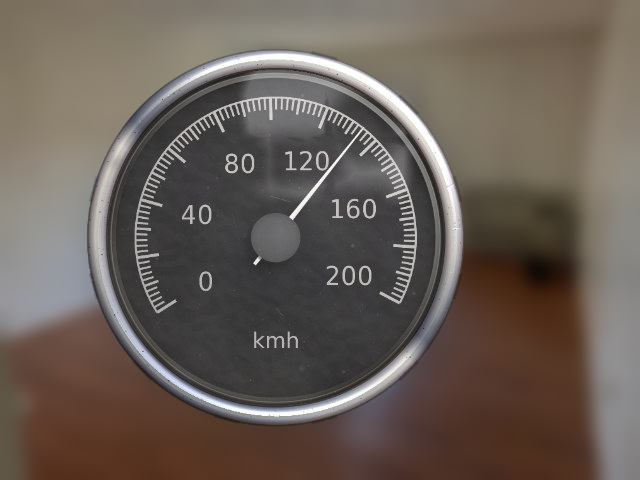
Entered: 134 km/h
